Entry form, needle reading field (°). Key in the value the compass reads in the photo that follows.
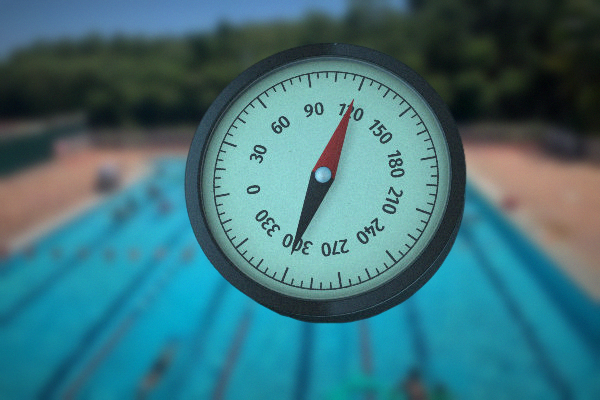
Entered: 120 °
